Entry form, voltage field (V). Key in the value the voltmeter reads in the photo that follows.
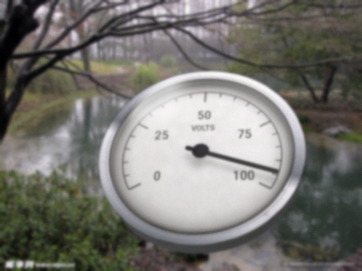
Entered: 95 V
